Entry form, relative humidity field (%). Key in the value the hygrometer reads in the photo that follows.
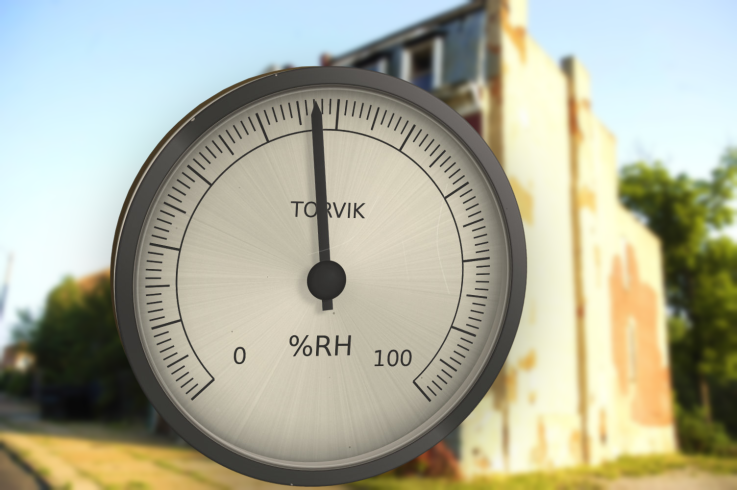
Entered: 47 %
